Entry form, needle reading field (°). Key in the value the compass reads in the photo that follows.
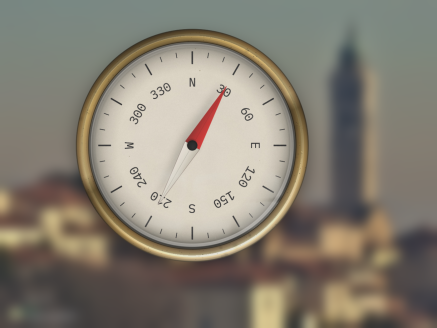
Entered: 30 °
